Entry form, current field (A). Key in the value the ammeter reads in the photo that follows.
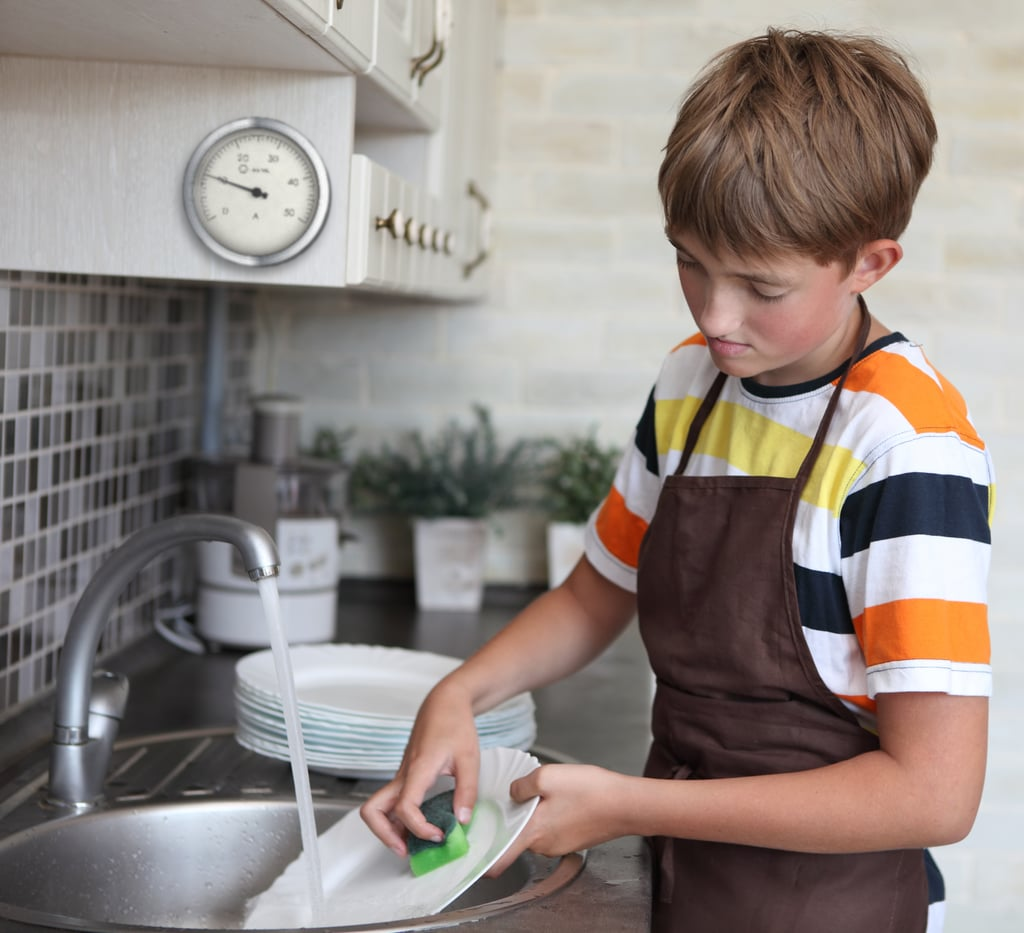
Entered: 10 A
